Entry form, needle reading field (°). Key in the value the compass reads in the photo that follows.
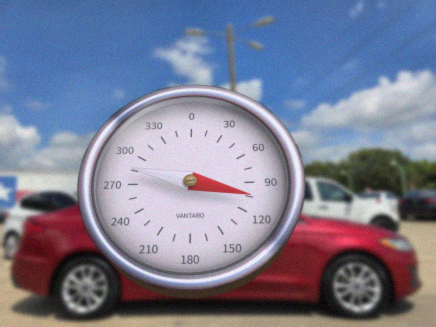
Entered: 105 °
